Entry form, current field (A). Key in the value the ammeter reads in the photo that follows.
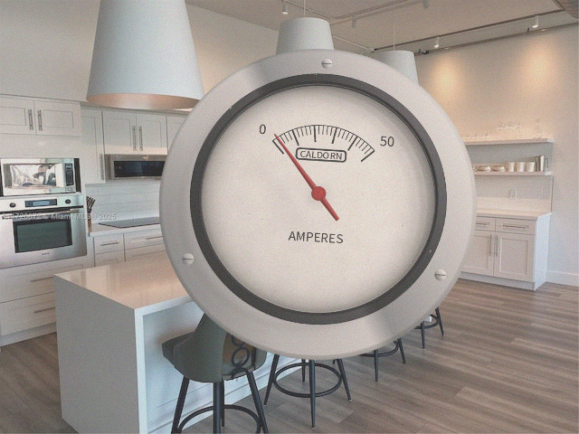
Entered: 2 A
